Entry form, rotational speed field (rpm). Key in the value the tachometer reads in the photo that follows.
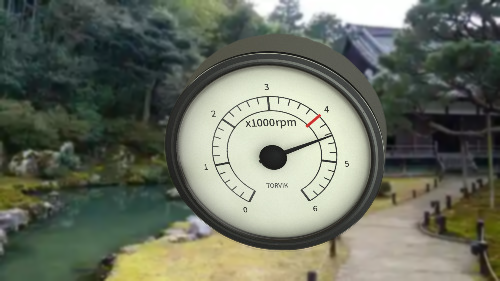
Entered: 4400 rpm
